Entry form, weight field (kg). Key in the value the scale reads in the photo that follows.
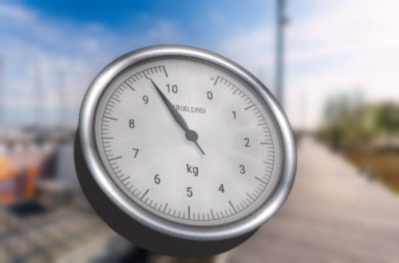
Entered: 9.5 kg
